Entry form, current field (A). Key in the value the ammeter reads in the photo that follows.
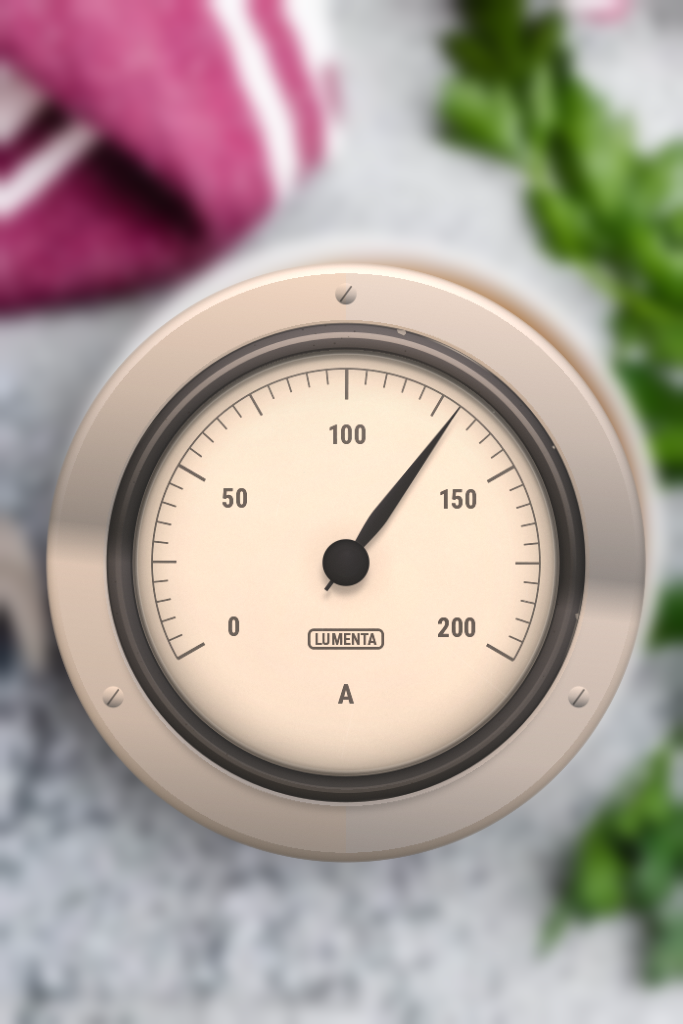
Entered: 130 A
